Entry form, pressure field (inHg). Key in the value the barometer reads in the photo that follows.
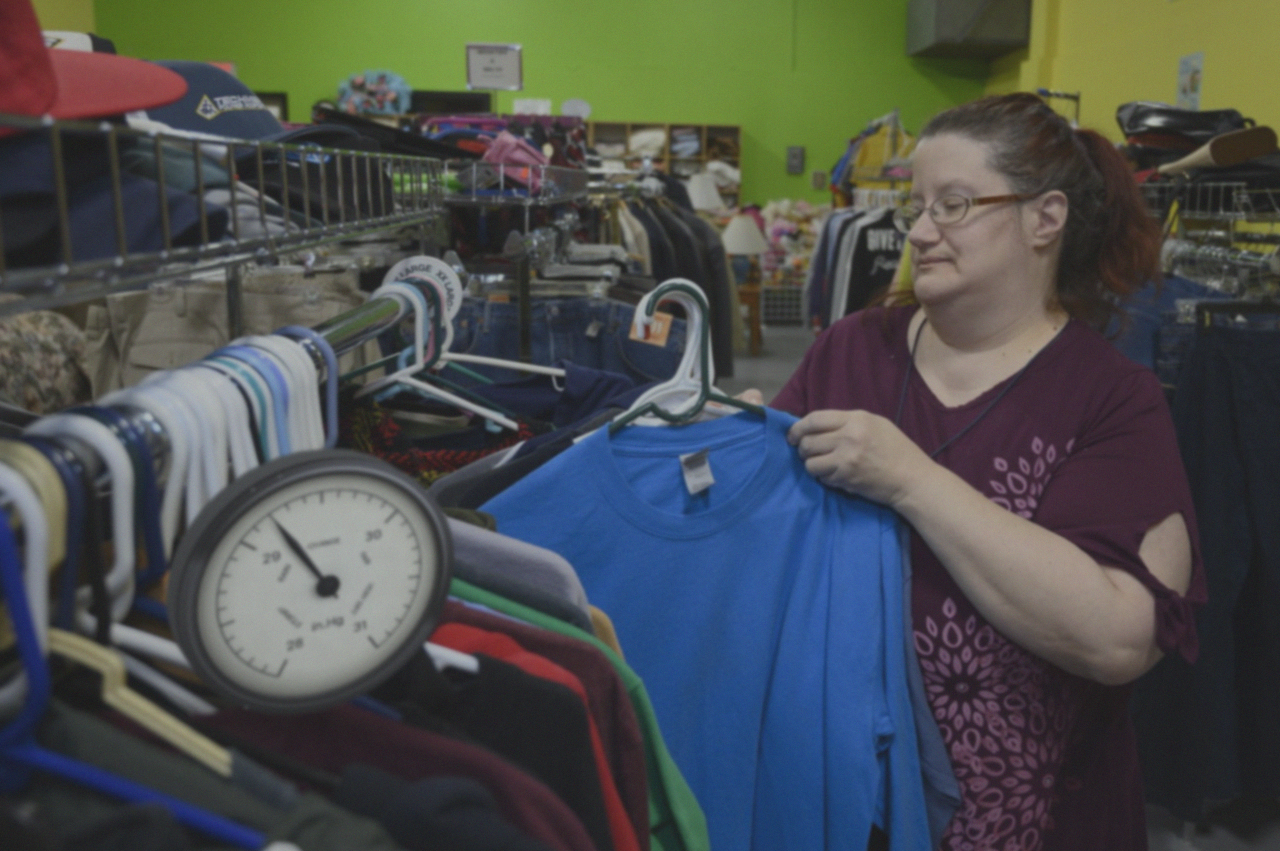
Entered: 29.2 inHg
